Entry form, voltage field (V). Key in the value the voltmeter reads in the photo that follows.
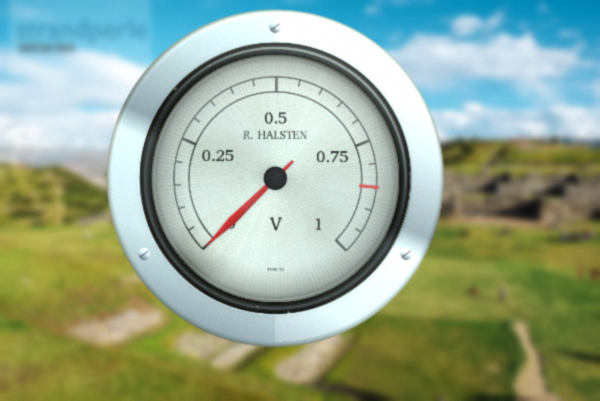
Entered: 0 V
